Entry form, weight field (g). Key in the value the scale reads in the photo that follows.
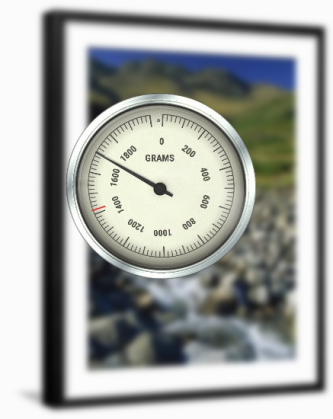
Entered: 1700 g
